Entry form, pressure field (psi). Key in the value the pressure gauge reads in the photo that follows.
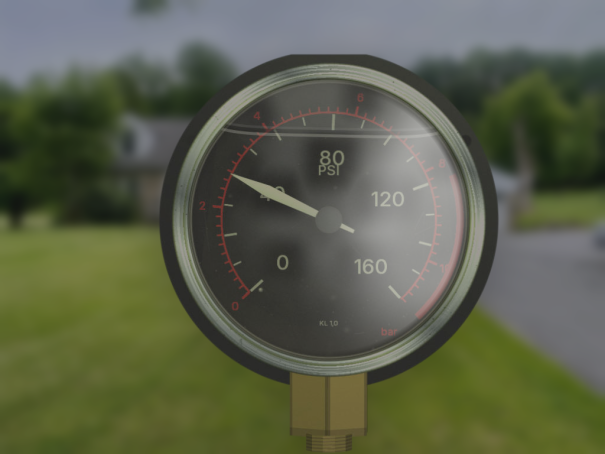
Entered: 40 psi
